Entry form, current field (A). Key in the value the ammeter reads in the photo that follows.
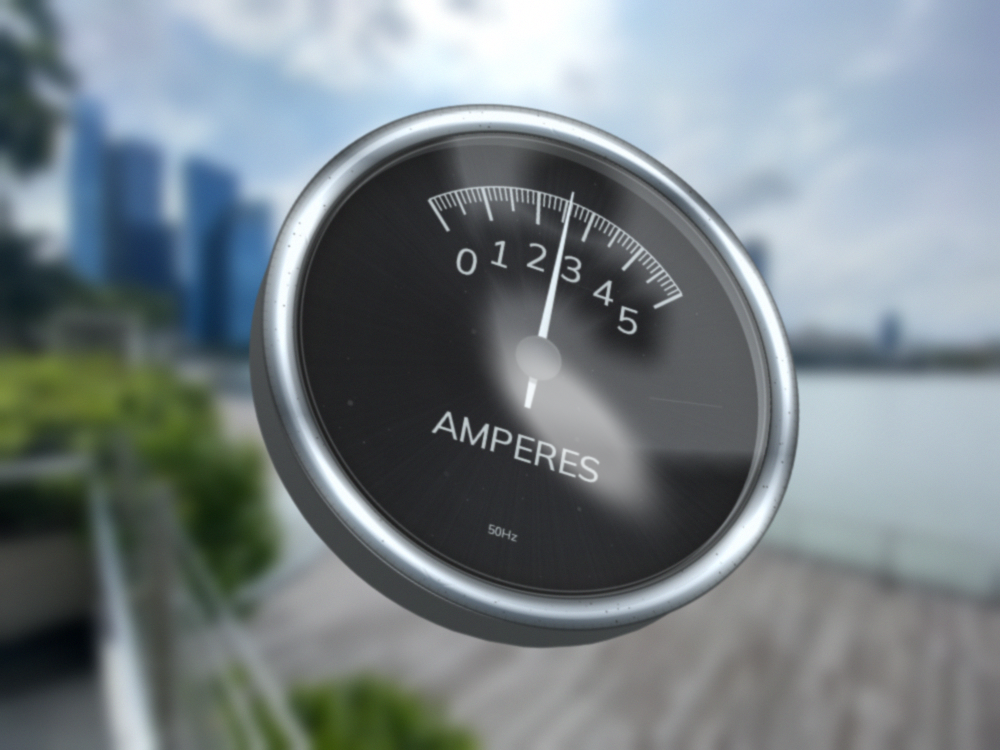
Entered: 2.5 A
